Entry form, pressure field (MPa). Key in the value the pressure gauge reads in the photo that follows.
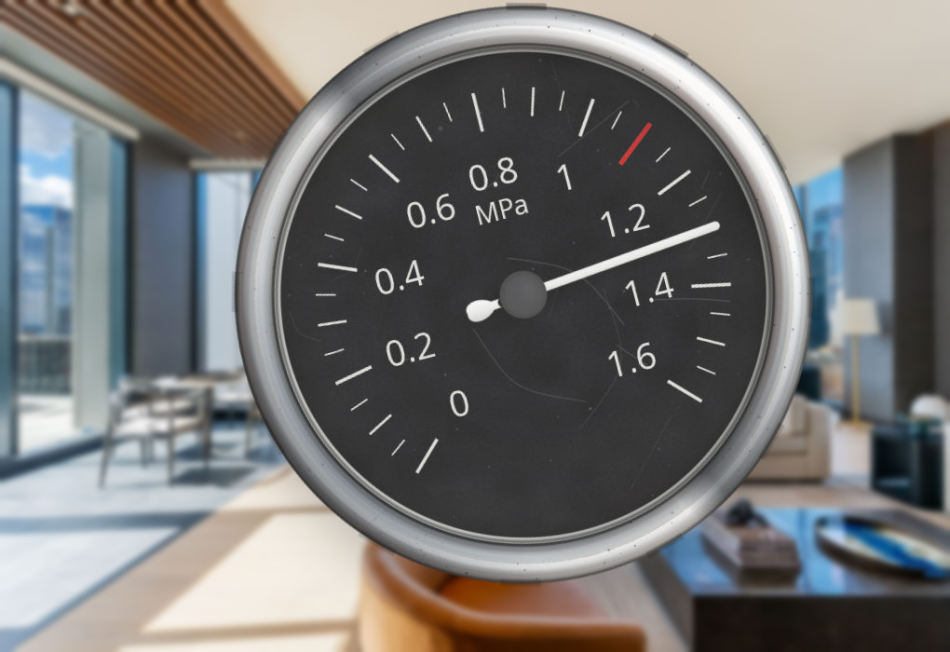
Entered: 1.3 MPa
